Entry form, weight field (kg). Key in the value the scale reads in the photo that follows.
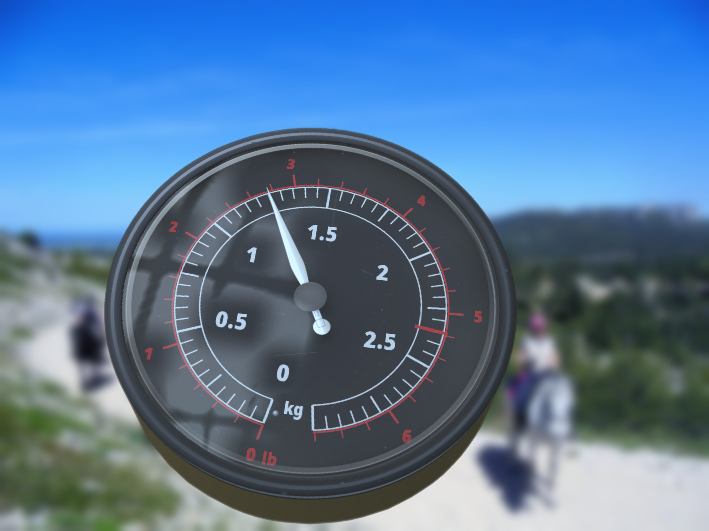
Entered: 1.25 kg
